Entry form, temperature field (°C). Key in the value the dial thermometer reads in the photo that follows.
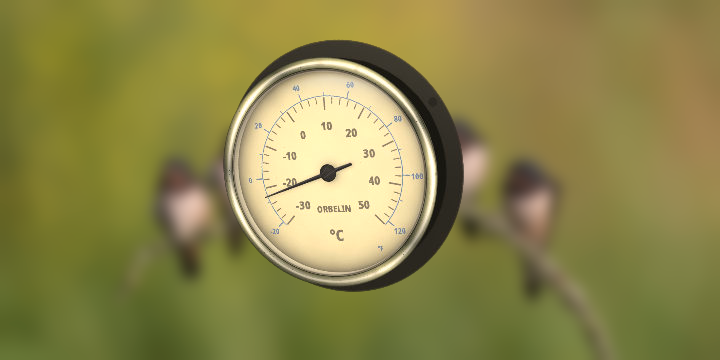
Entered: -22 °C
